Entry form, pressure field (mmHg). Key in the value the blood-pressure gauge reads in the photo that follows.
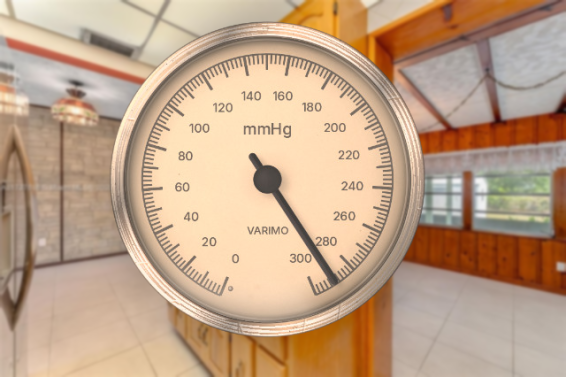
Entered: 290 mmHg
